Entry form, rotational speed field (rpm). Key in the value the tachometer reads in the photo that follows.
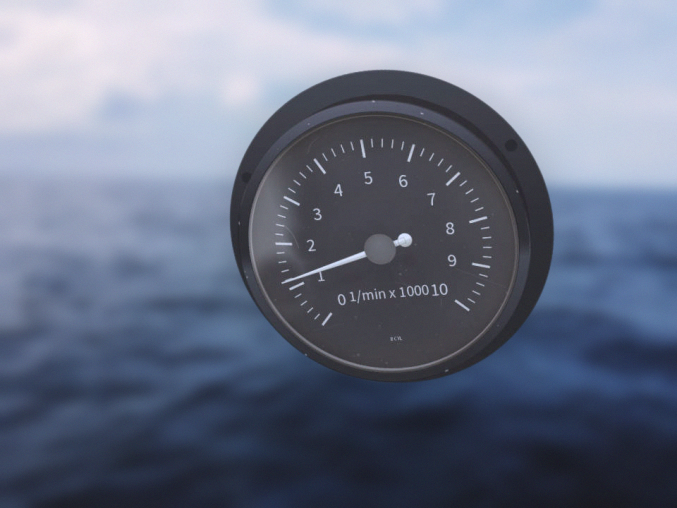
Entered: 1200 rpm
